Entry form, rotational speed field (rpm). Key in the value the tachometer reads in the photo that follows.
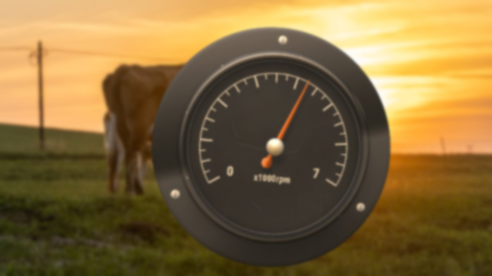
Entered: 4250 rpm
